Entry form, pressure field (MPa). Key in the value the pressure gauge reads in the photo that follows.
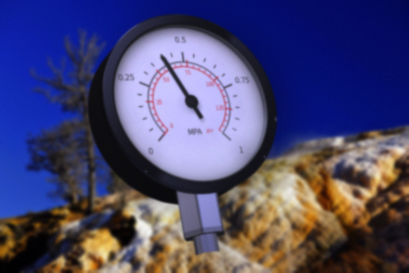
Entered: 0.4 MPa
